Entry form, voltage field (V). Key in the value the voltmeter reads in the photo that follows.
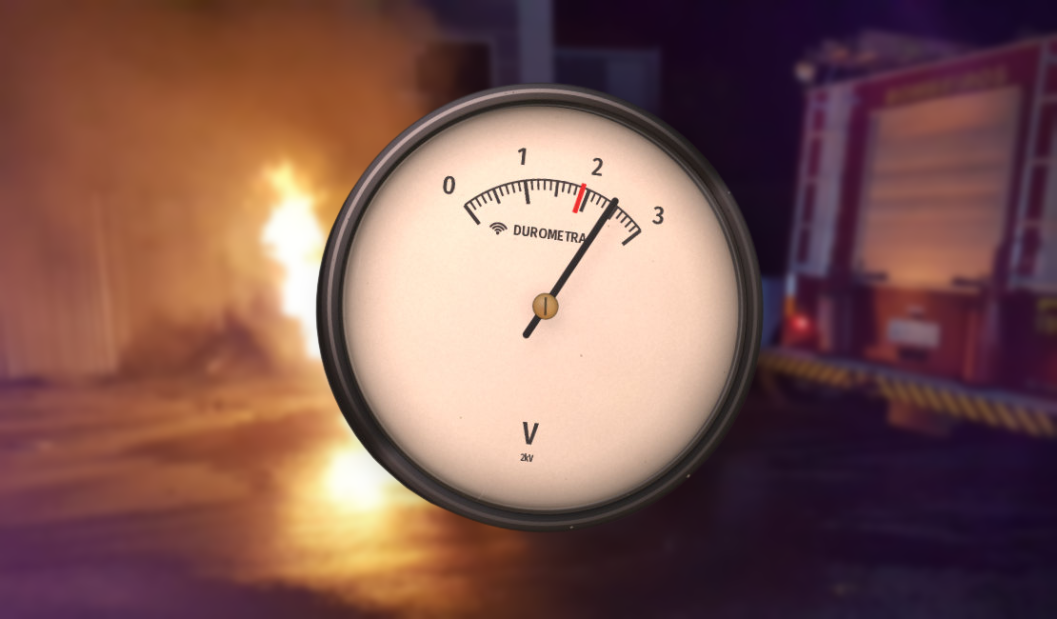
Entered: 2.4 V
